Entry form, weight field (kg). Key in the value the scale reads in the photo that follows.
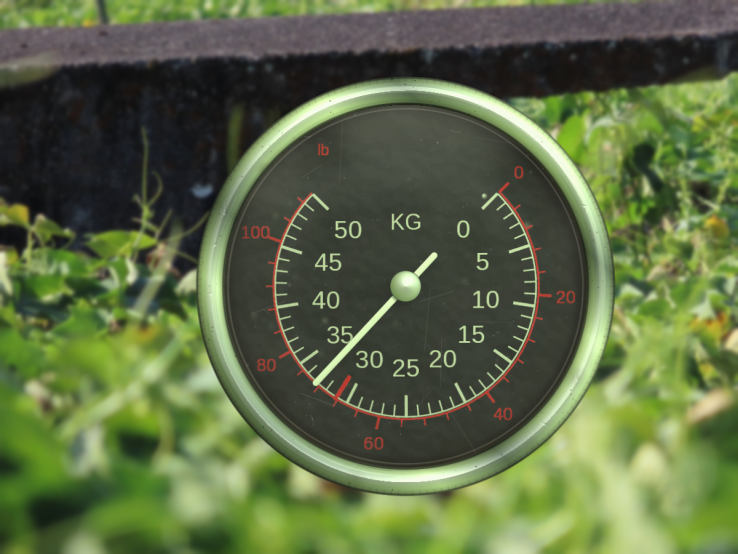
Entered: 33 kg
